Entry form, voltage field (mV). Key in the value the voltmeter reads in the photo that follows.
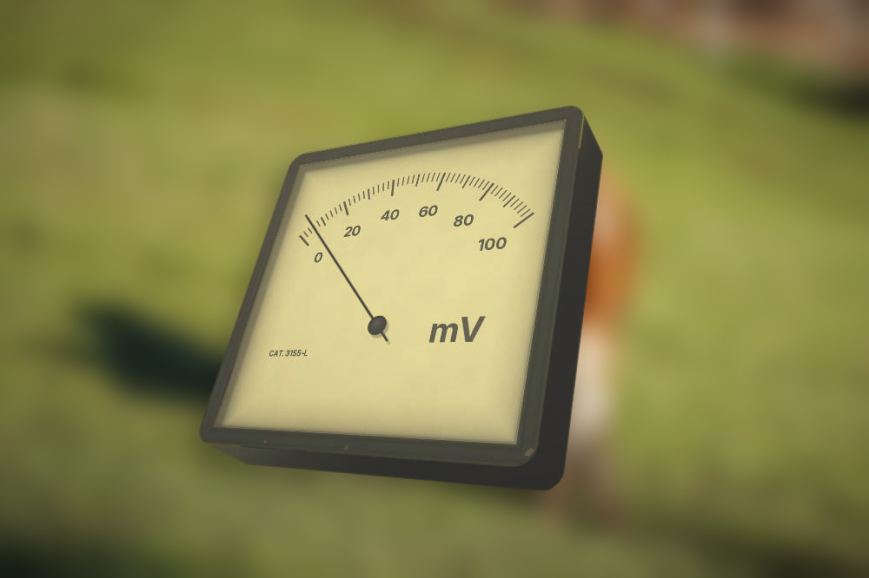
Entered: 6 mV
